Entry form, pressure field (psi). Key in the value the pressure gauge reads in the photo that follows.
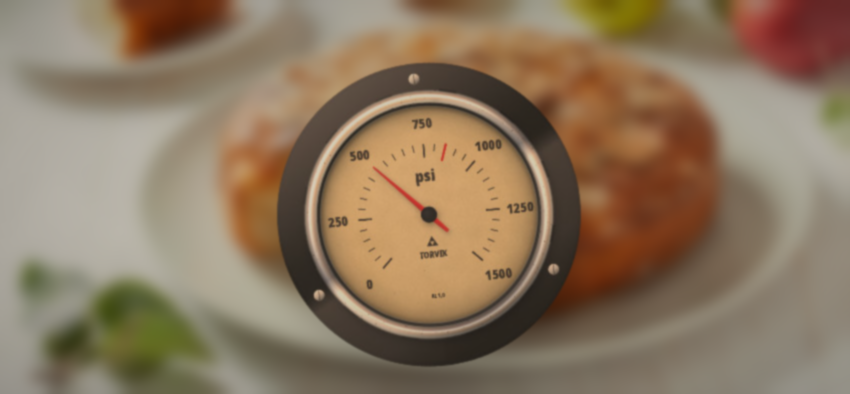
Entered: 500 psi
